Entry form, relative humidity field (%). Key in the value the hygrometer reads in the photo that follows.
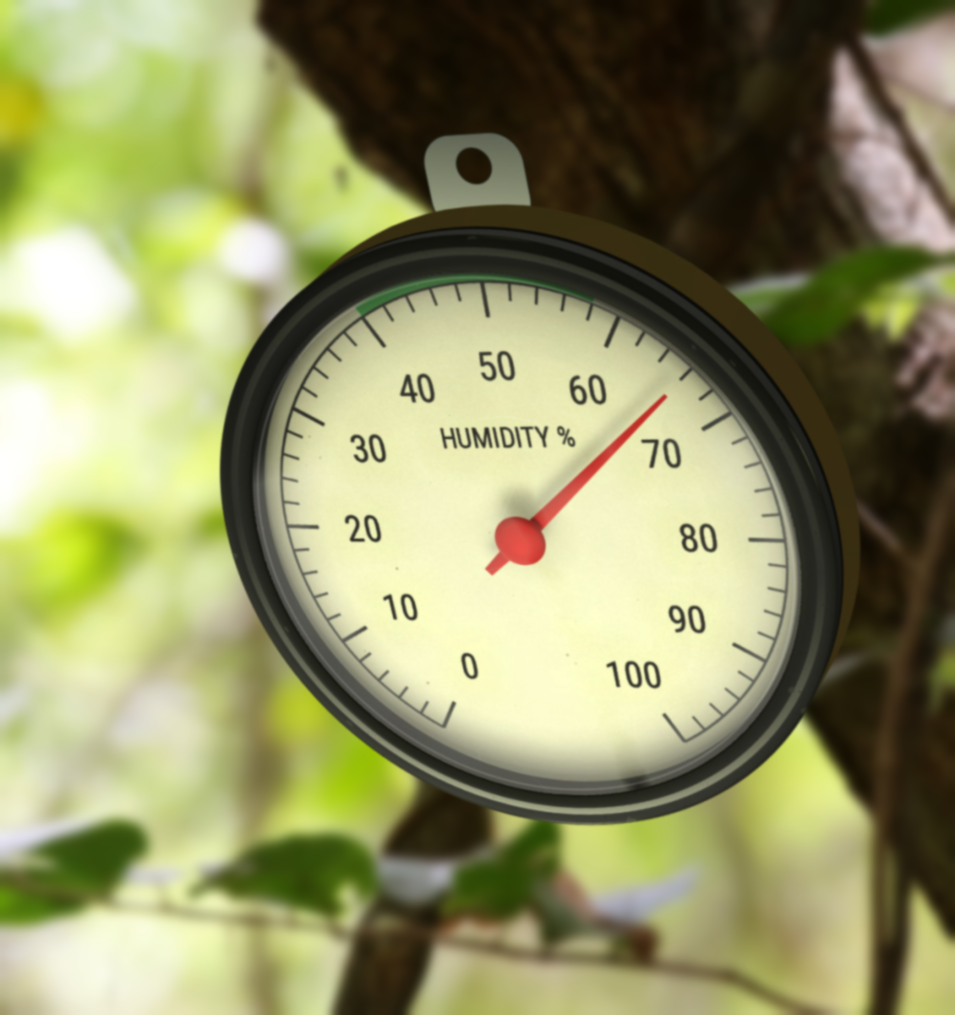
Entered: 66 %
